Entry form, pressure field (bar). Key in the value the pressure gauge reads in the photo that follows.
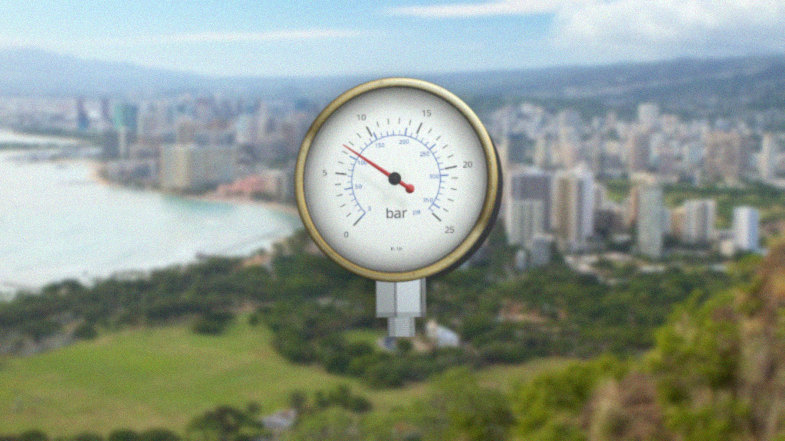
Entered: 7.5 bar
